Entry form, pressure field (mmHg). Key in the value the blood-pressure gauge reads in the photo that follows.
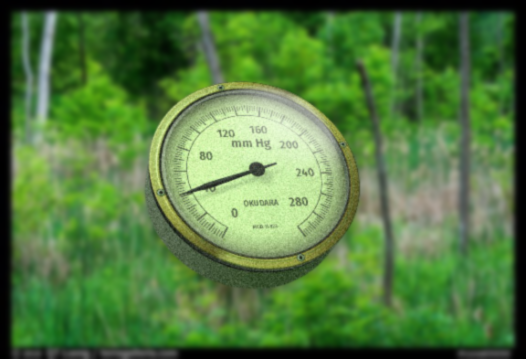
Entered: 40 mmHg
